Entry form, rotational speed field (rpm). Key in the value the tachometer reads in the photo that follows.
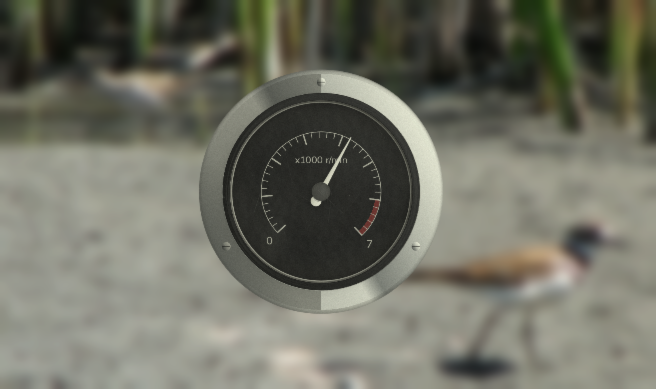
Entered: 4200 rpm
